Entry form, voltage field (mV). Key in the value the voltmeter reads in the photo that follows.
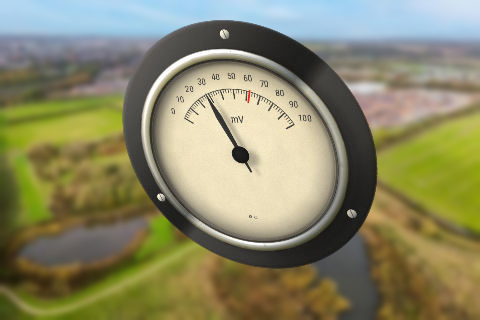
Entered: 30 mV
